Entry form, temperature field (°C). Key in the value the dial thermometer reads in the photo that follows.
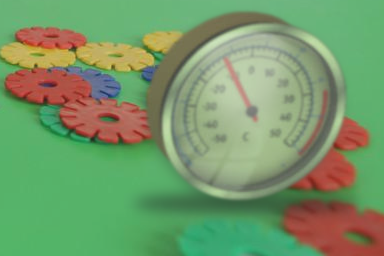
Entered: -10 °C
